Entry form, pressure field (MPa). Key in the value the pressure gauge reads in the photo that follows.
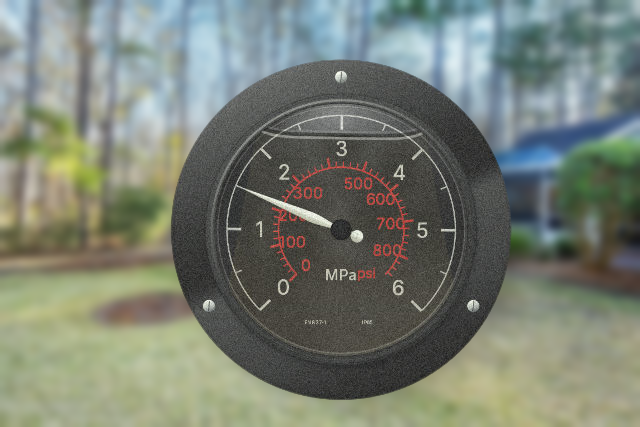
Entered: 1.5 MPa
